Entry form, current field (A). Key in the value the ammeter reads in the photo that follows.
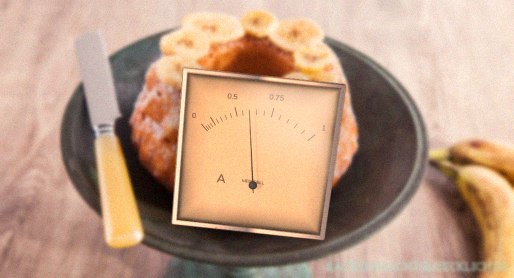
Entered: 0.6 A
